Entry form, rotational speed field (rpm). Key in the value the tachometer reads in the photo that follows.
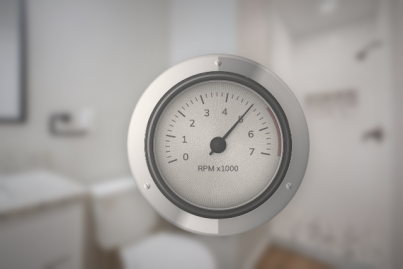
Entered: 5000 rpm
